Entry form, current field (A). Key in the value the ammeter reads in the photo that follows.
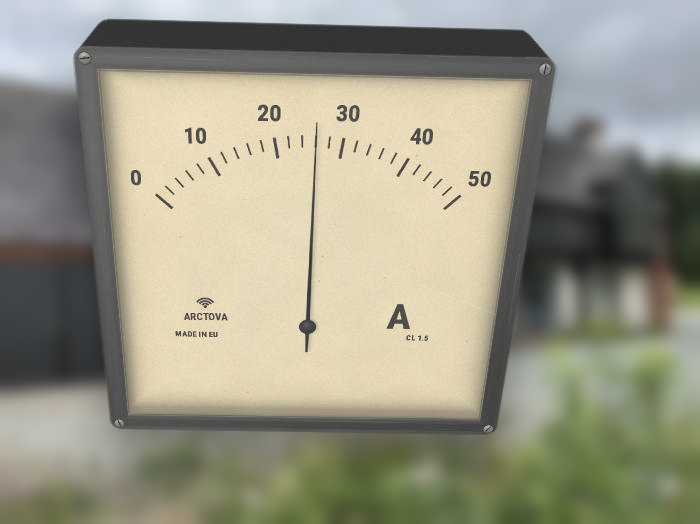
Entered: 26 A
